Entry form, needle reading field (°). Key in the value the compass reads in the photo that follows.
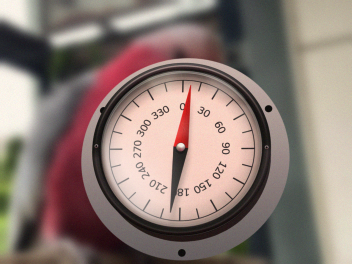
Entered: 7.5 °
